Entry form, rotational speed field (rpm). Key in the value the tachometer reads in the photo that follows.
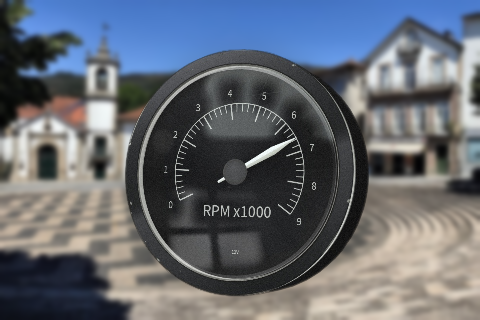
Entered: 6600 rpm
